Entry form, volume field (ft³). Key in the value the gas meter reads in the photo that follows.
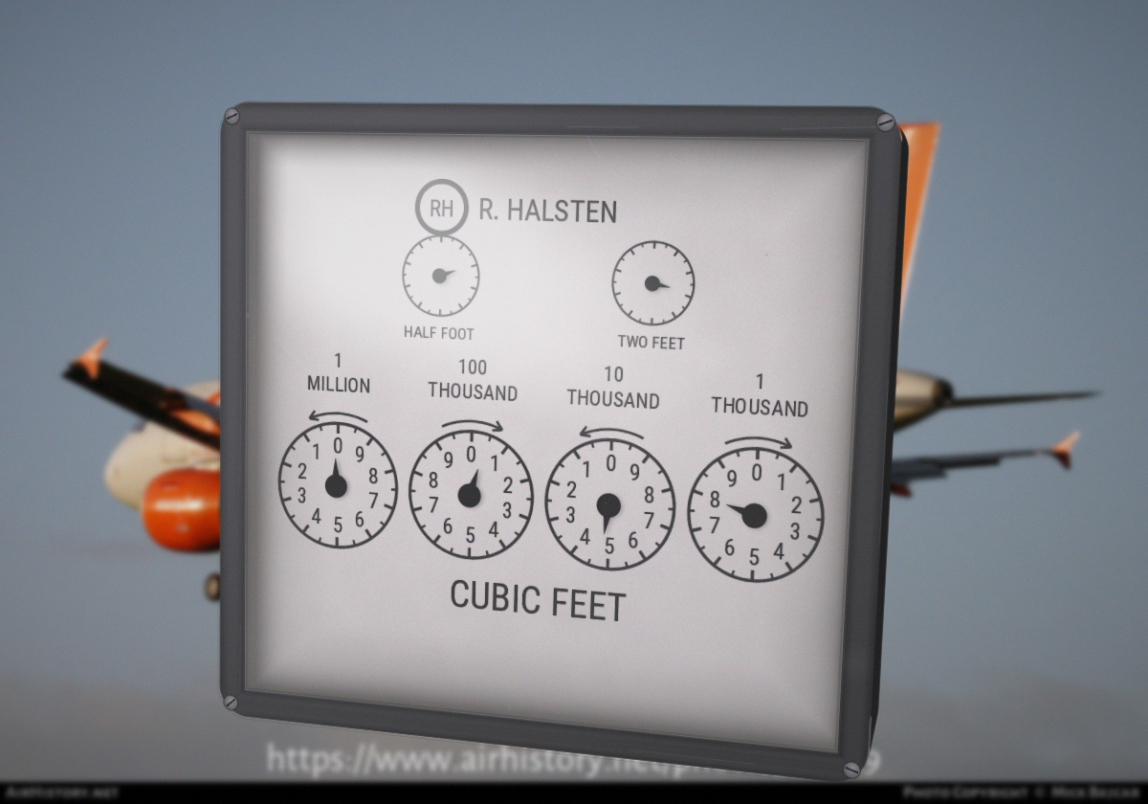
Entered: 4800 ft³
